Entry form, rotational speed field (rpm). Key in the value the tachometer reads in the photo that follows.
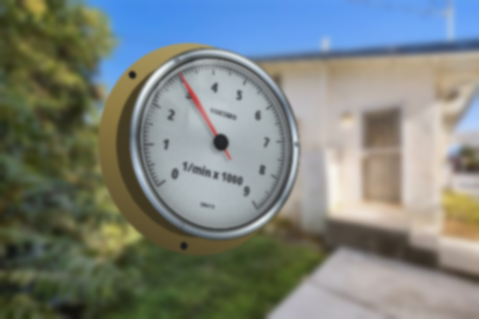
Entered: 3000 rpm
